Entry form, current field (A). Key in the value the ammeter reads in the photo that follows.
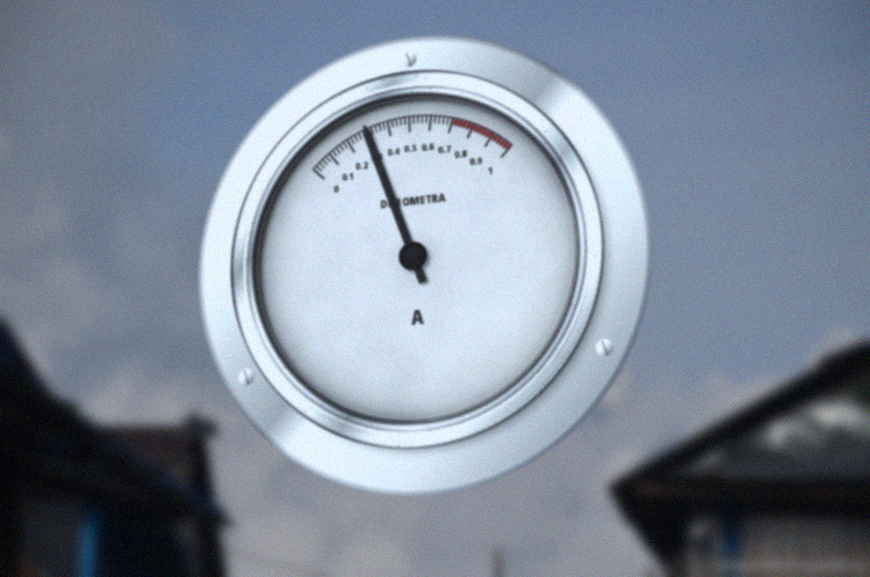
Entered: 0.3 A
